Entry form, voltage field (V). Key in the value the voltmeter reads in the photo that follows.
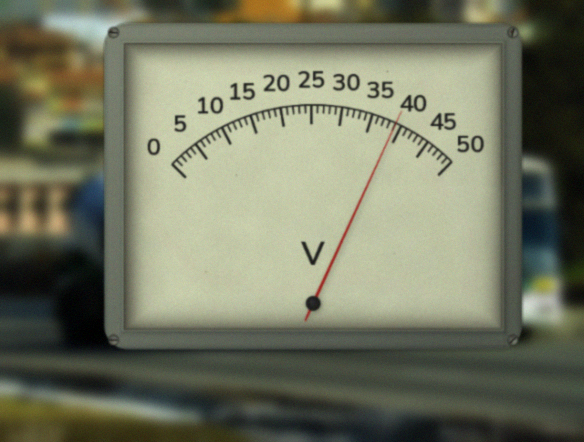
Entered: 39 V
